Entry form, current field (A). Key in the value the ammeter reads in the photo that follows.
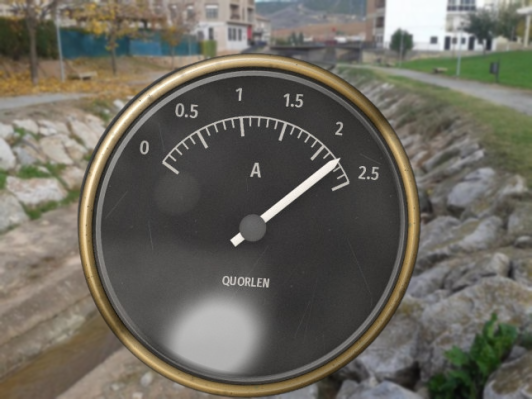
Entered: 2.2 A
